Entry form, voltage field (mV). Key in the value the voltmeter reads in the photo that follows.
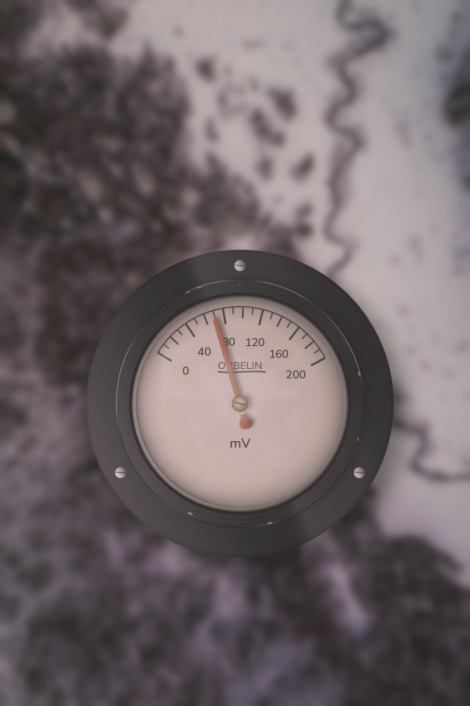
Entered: 70 mV
